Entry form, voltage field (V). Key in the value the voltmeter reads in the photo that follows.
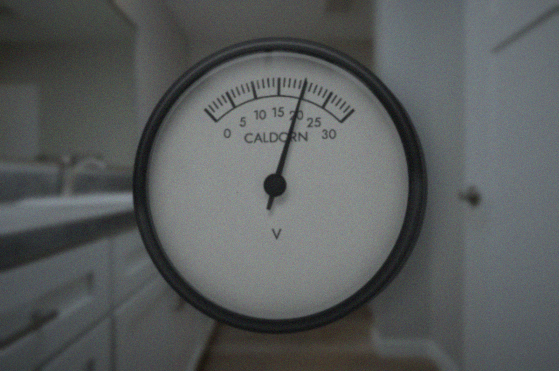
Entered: 20 V
